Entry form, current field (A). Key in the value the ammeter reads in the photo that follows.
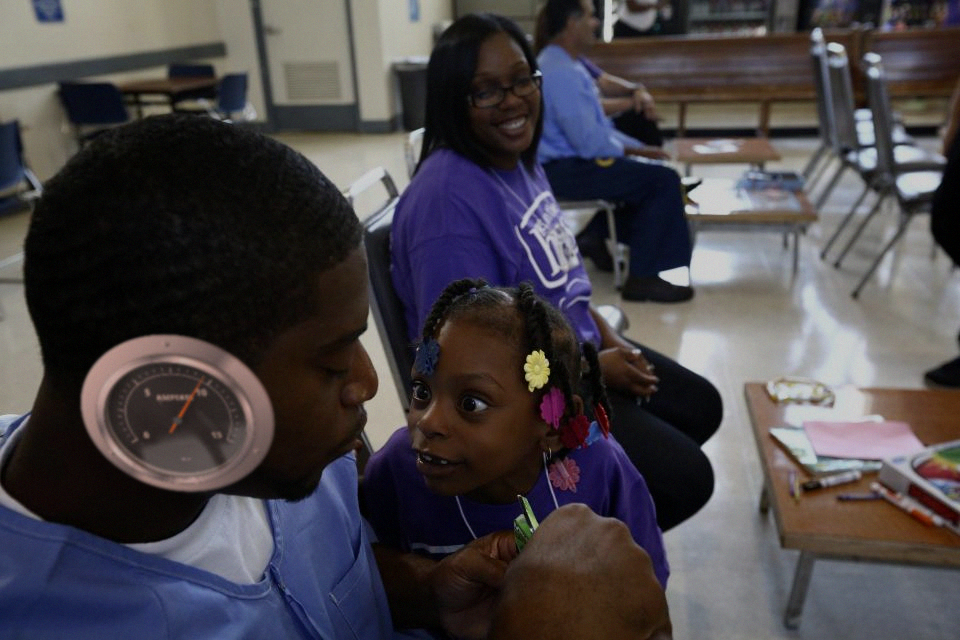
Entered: 9.5 A
